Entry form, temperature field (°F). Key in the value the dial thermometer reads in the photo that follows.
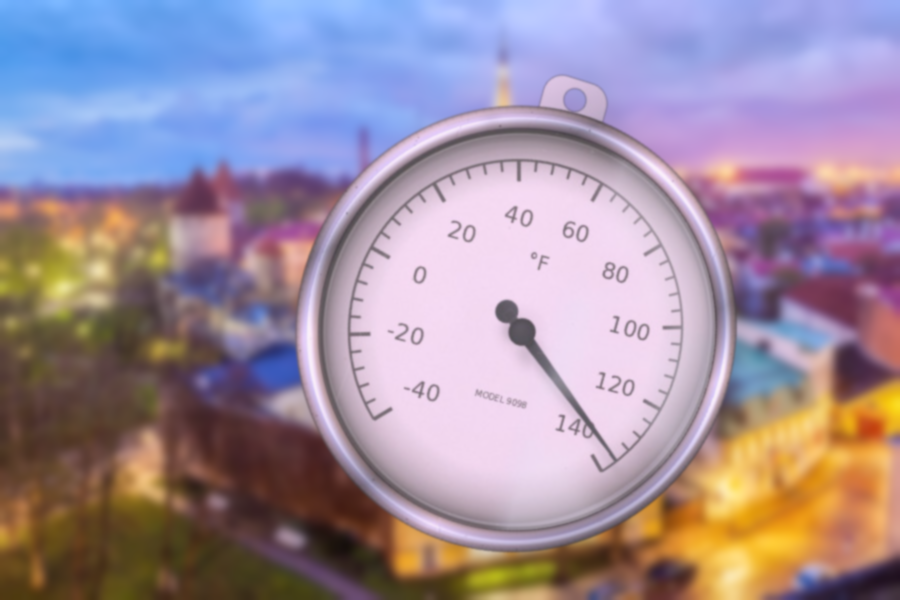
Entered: 136 °F
